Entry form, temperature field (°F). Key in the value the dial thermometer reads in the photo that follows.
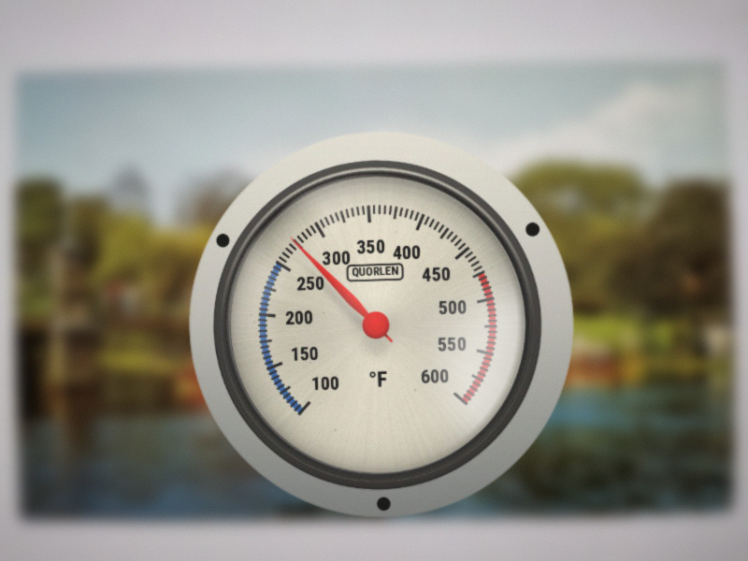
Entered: 275 °F
